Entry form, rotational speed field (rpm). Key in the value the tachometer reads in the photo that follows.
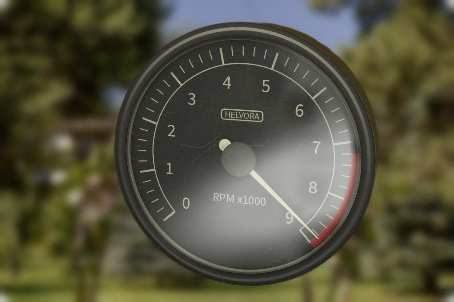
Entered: 8800 rpm
